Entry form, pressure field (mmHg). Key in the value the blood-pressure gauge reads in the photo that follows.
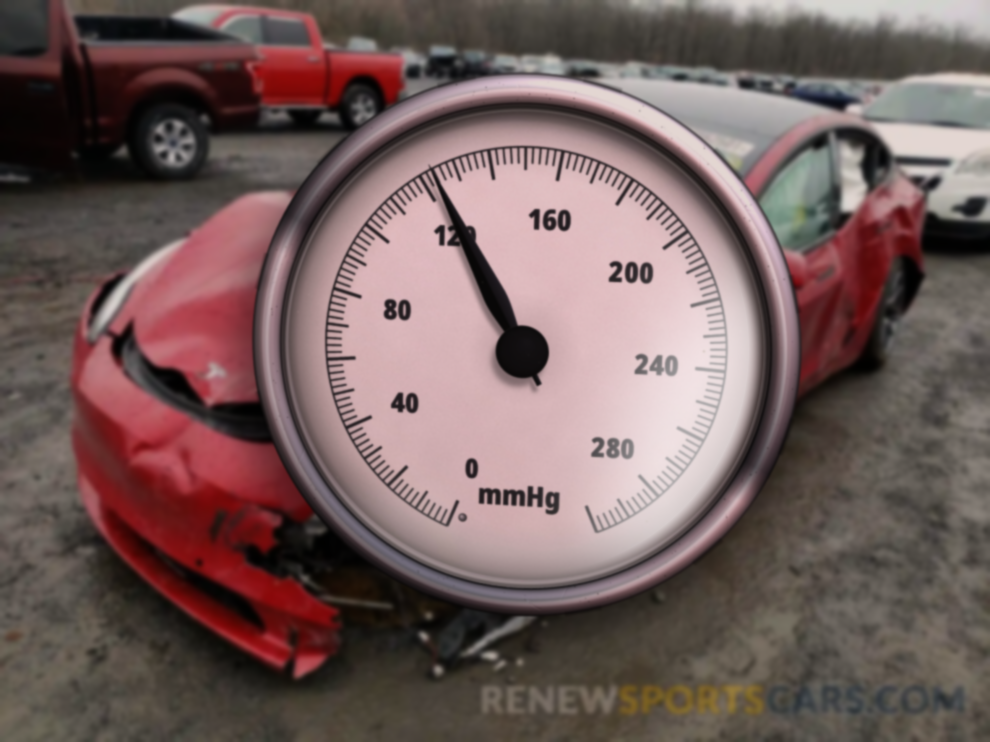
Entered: 124 mmHg
